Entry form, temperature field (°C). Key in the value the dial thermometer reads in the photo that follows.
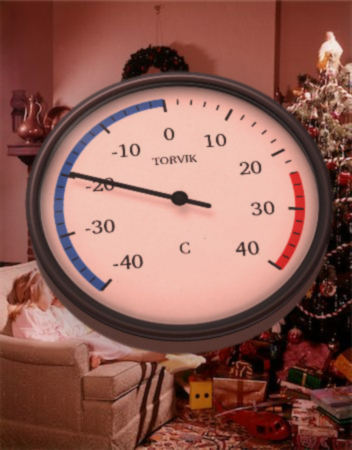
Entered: -20 °C
